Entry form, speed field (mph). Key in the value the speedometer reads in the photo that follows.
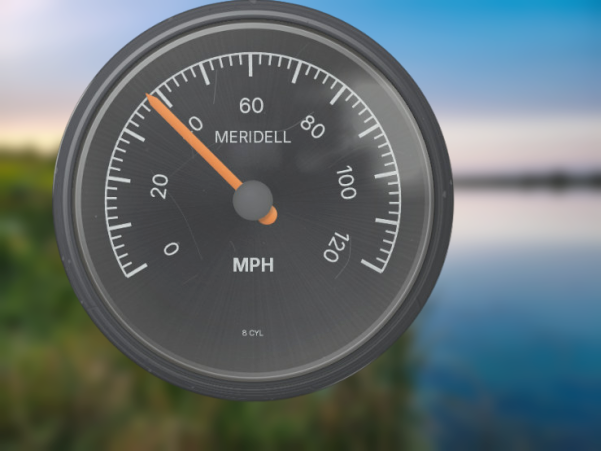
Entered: 38 mph
